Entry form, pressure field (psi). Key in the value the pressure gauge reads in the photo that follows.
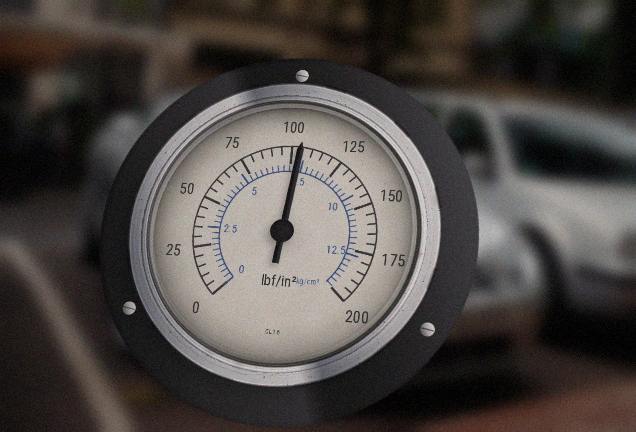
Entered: 105 psi
